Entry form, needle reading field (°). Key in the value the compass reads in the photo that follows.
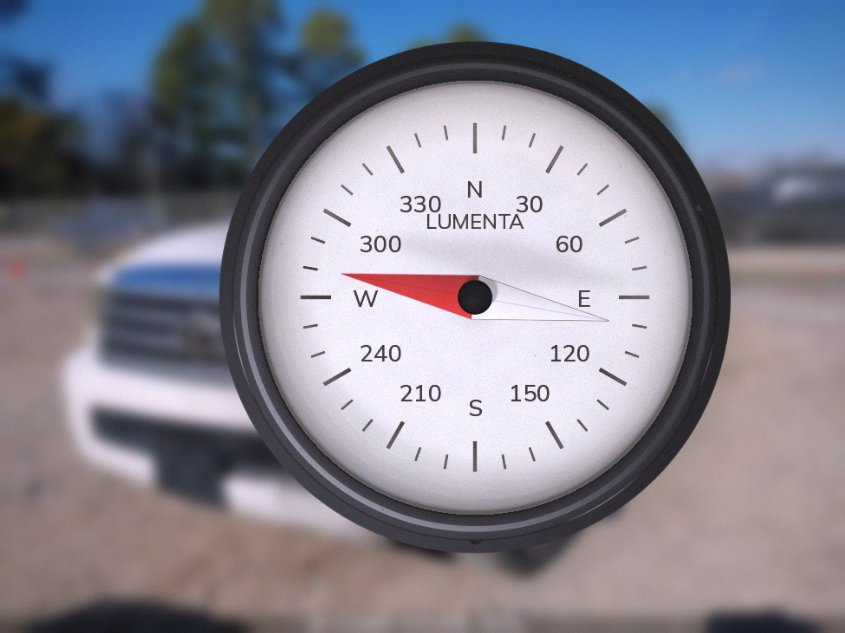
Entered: 280 °
